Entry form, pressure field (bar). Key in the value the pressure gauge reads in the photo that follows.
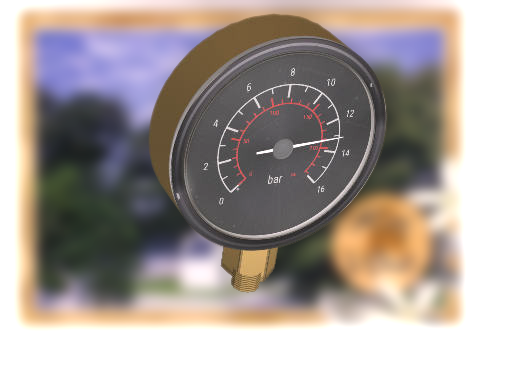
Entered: 13 bar
